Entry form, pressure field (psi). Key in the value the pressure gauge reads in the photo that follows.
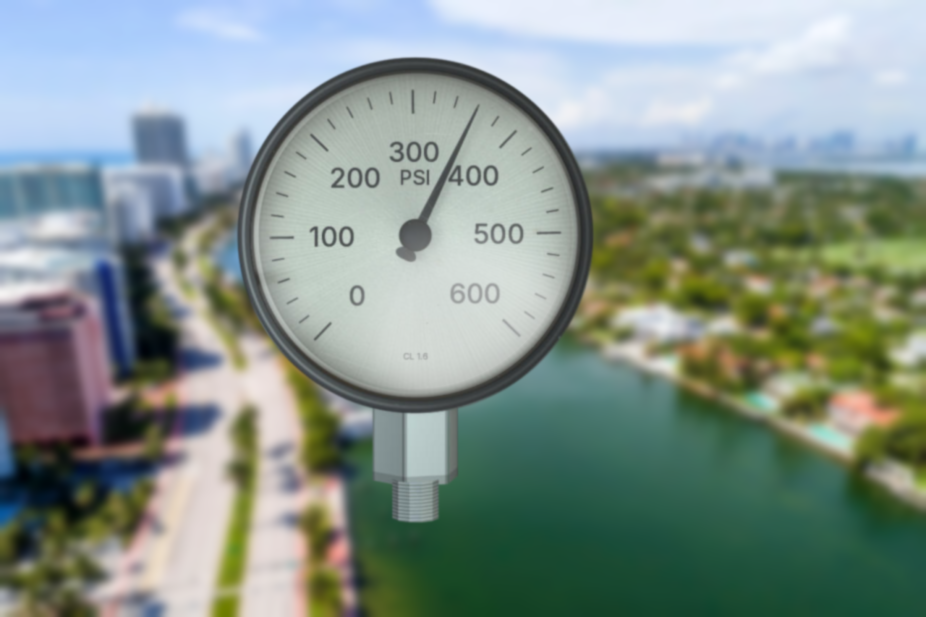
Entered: 360 psi
